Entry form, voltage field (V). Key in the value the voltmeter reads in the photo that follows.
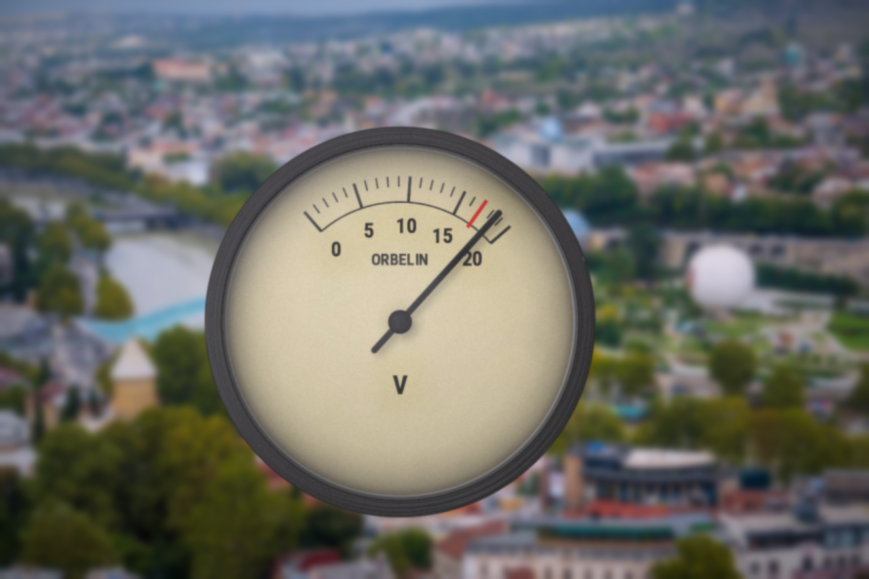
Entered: 18.5 V
